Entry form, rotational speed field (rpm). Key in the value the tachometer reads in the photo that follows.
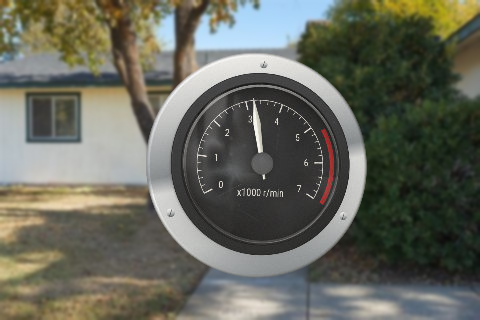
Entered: 3200 rpm
